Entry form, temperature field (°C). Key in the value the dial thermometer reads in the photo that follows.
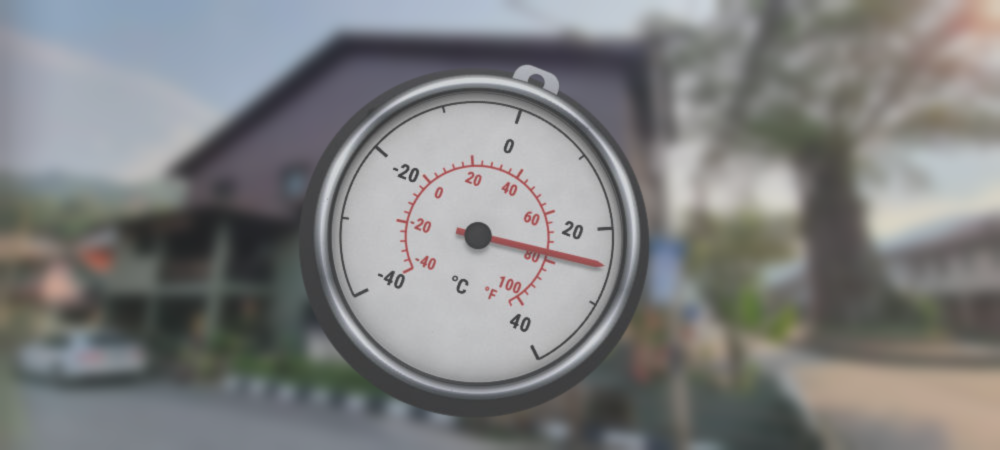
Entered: 25 °C
